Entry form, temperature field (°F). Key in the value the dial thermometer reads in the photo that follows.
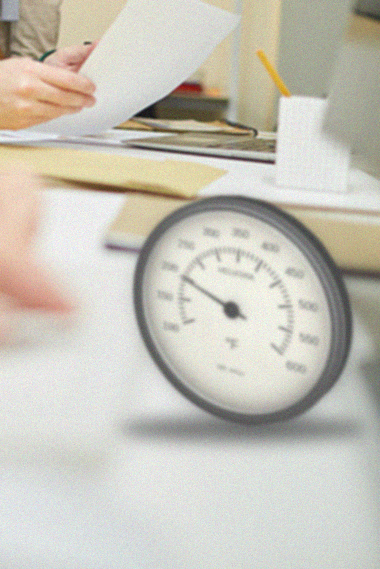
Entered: 200 °F
